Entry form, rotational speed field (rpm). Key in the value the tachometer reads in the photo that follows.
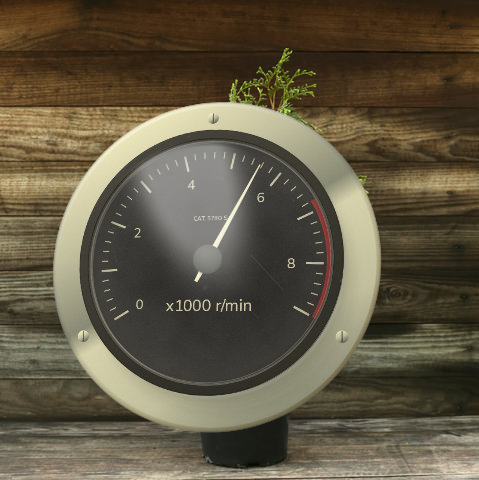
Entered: 5600 rpm
